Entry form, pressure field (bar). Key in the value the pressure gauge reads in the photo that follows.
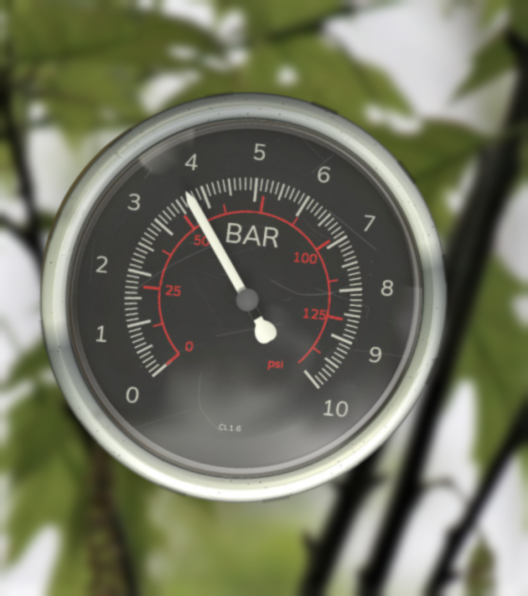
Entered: 3.7 bar
